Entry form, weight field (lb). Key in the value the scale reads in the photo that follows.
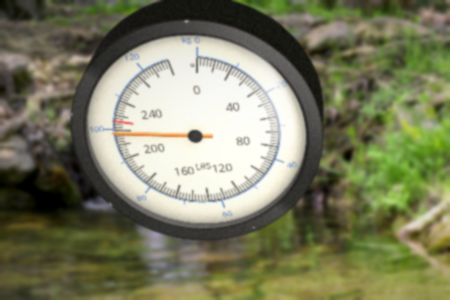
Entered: 220 lb
